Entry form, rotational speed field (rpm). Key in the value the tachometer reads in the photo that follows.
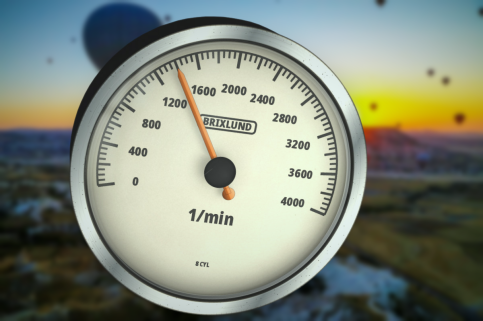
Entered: 1400 rpm
